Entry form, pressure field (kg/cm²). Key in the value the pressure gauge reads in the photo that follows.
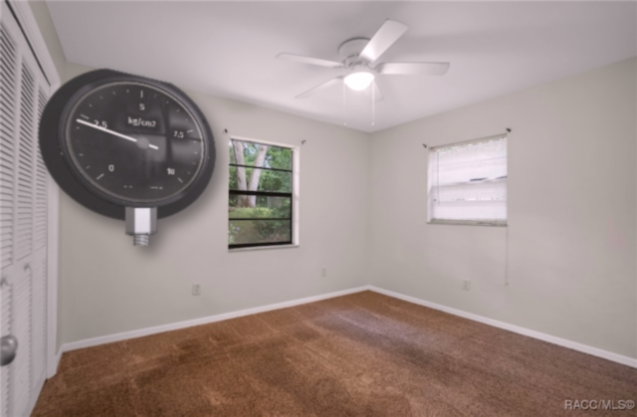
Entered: 2.25 kg/cm²
